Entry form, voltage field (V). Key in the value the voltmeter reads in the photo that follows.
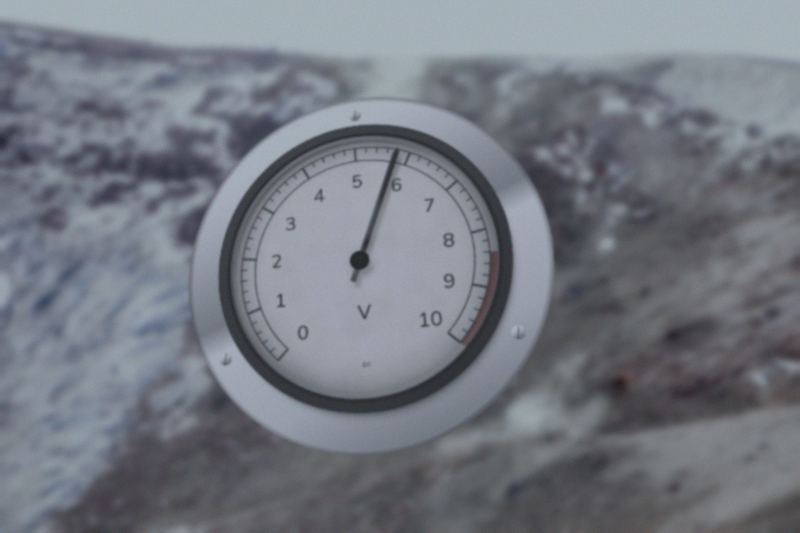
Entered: 5.8 V
